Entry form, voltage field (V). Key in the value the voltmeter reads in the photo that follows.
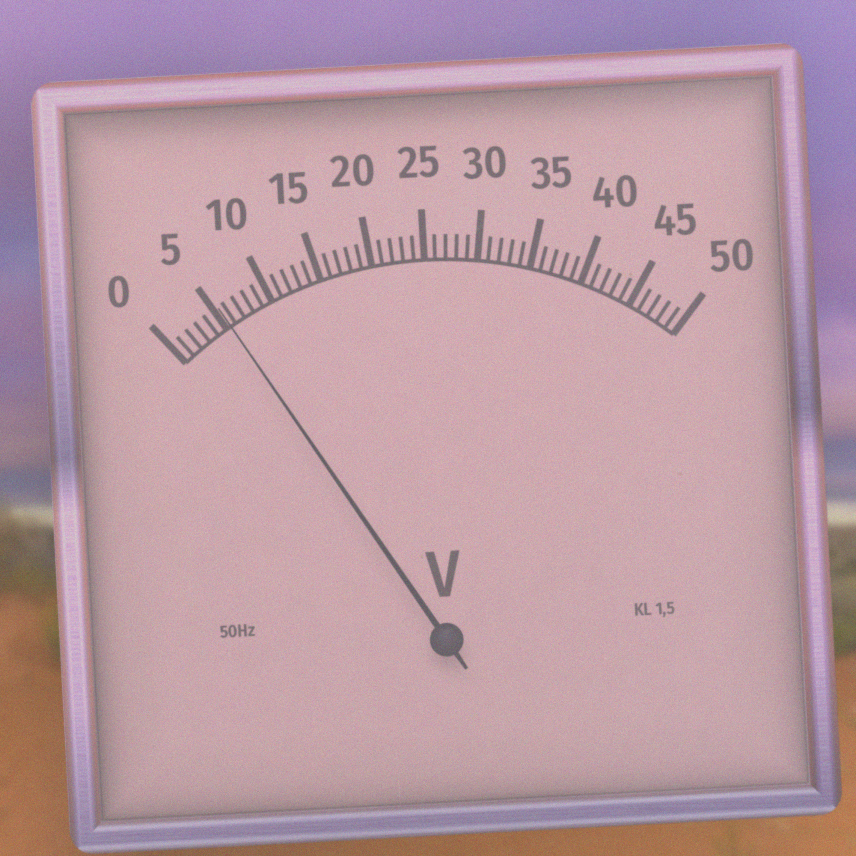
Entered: 5.5 V
